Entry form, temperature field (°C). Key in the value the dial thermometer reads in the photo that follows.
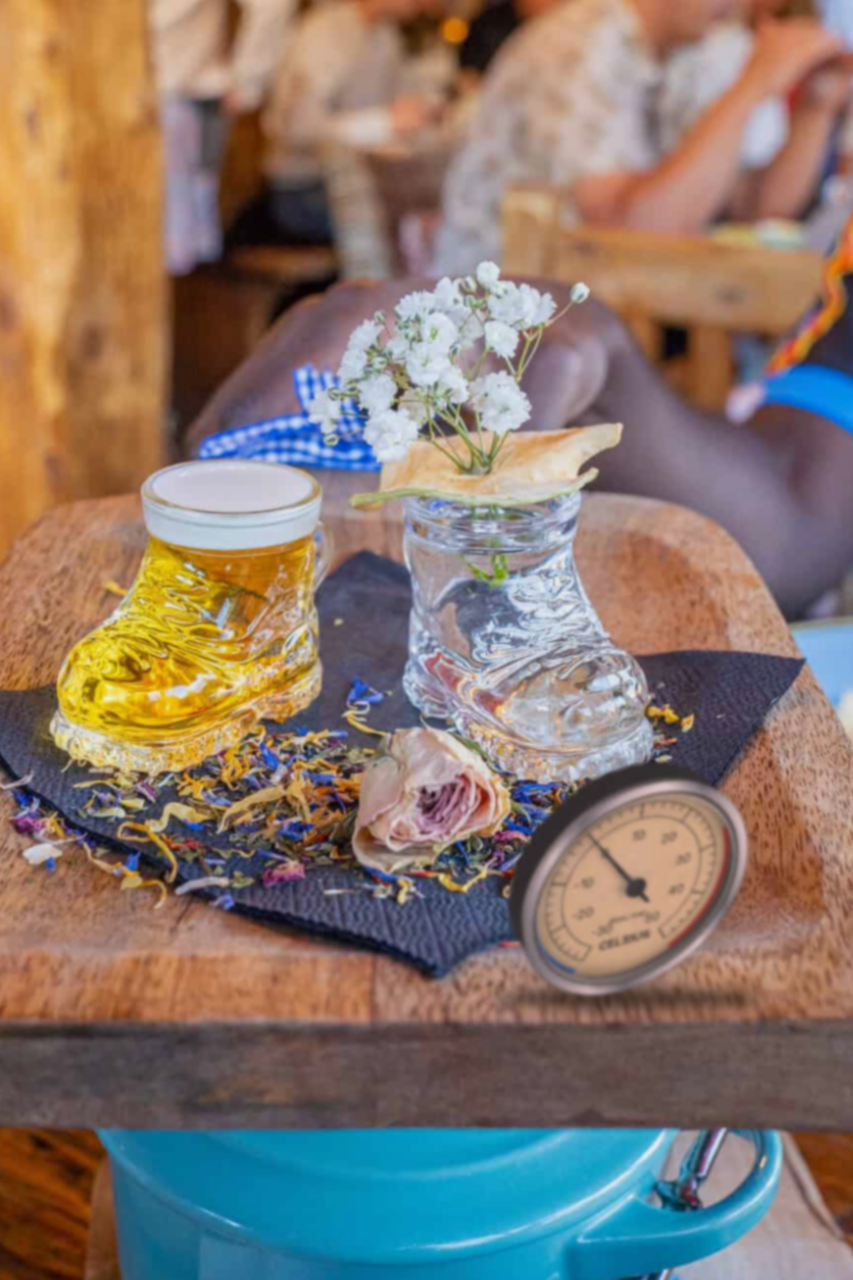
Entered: 0 °C
